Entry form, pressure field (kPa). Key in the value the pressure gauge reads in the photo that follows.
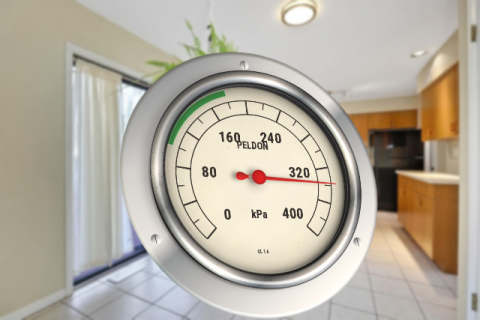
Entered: 340 kPa
